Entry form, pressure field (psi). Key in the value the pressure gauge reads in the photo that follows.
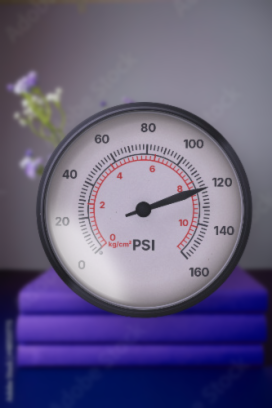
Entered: 120 psi
